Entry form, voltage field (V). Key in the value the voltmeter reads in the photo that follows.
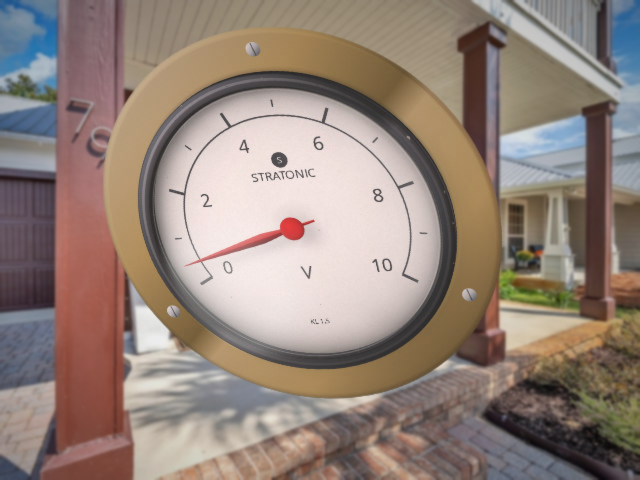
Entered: 0.5 V
